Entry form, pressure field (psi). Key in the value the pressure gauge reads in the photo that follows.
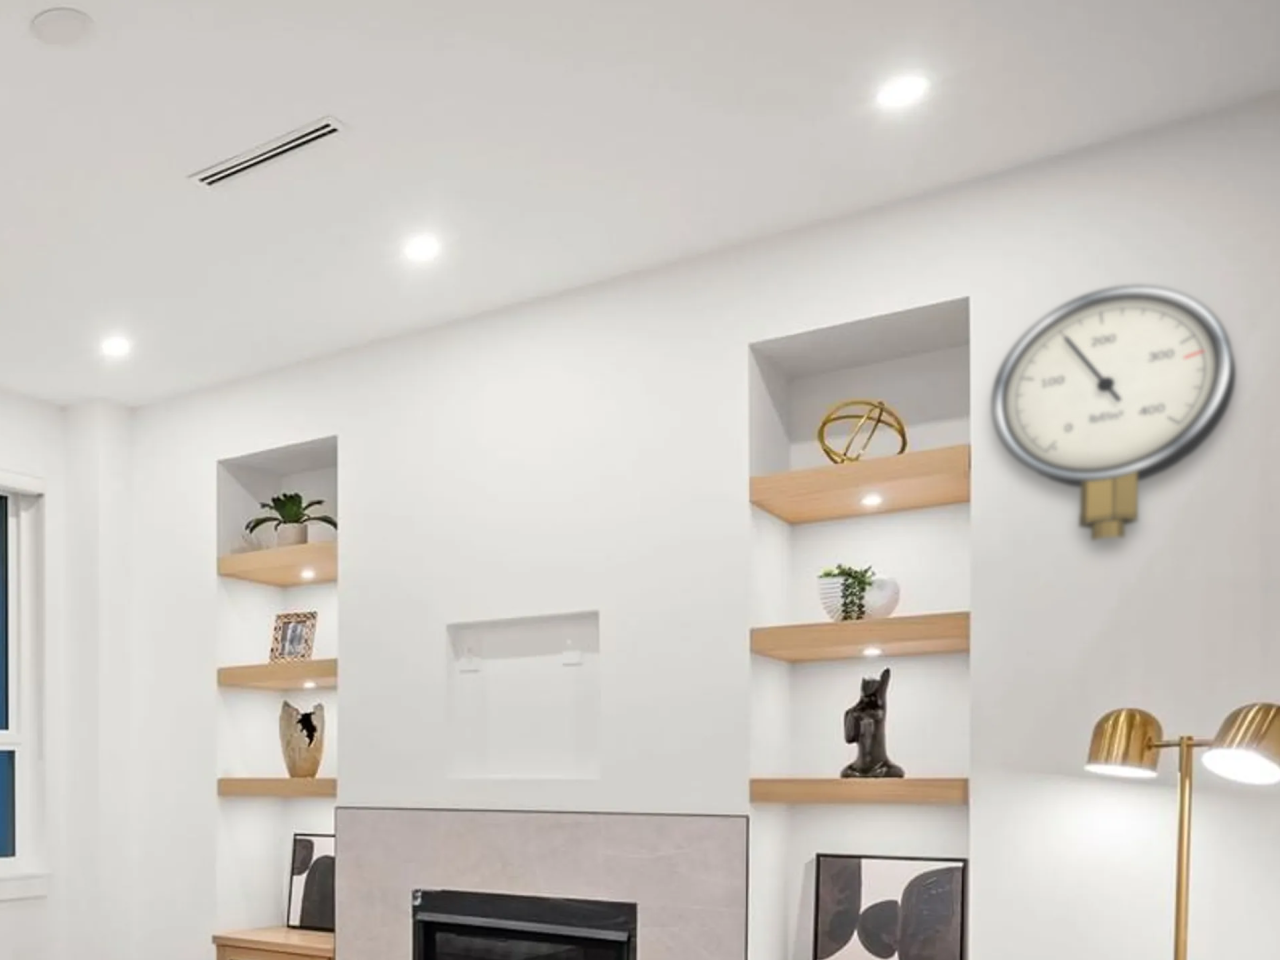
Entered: 160 psi
